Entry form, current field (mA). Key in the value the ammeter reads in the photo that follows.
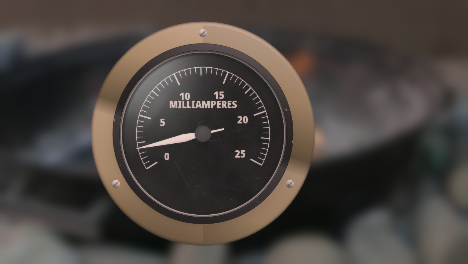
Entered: 2 mA
